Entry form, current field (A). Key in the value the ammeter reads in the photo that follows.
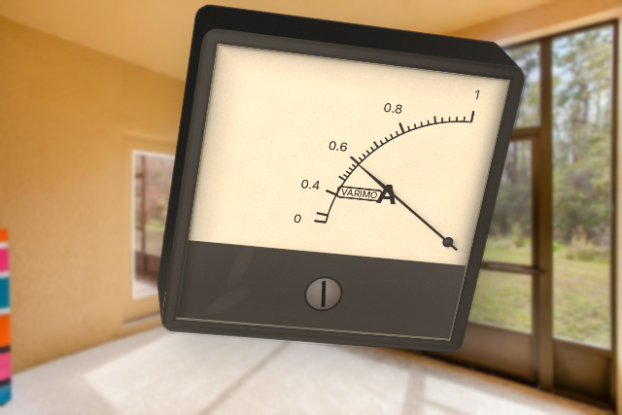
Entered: 0.6 A
